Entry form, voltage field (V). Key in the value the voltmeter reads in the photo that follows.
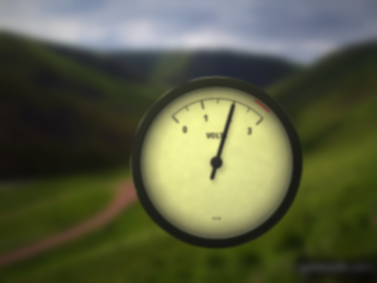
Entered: 2 V
